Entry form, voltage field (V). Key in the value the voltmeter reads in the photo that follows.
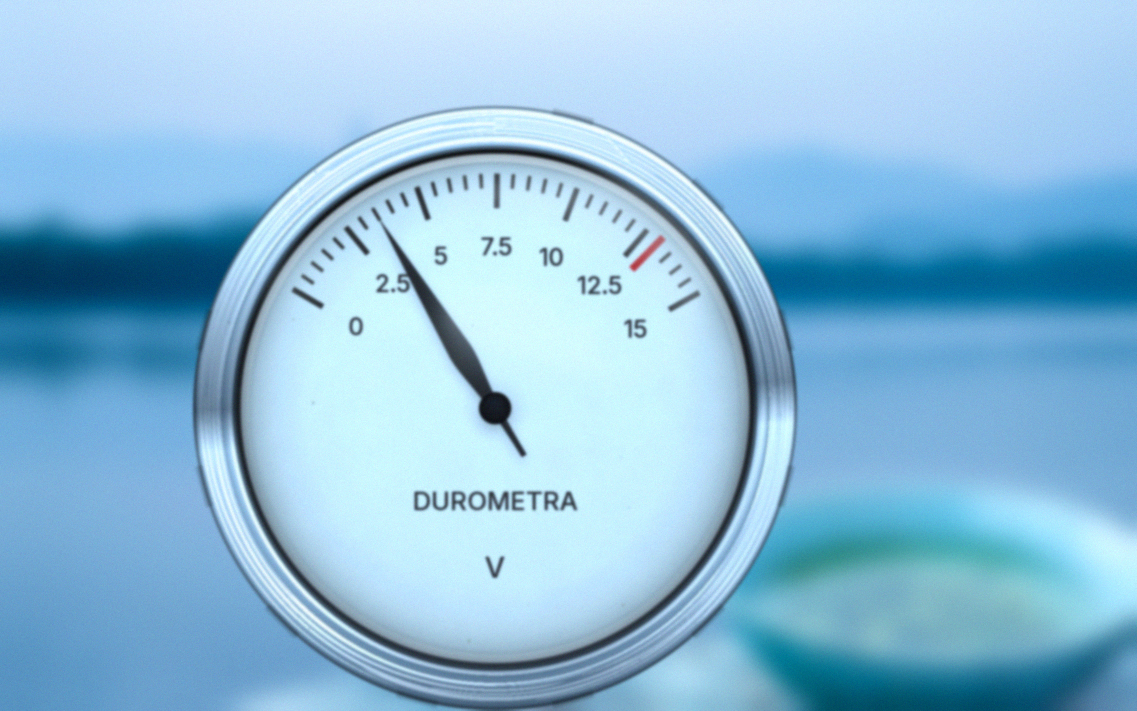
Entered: 3.5 V
